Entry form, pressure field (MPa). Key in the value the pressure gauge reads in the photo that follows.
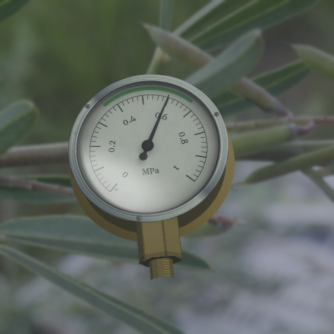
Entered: 0.6 MPa
